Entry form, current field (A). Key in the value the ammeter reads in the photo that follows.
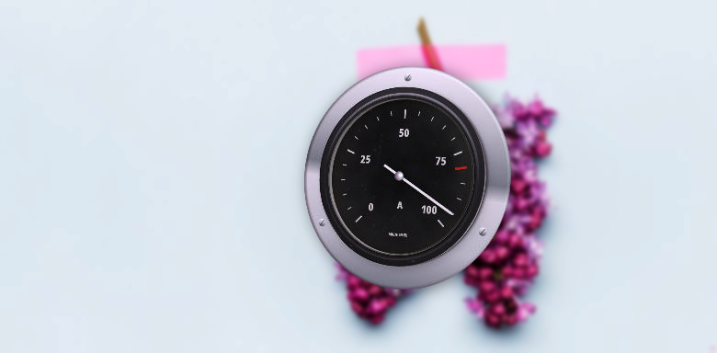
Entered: 95 A
